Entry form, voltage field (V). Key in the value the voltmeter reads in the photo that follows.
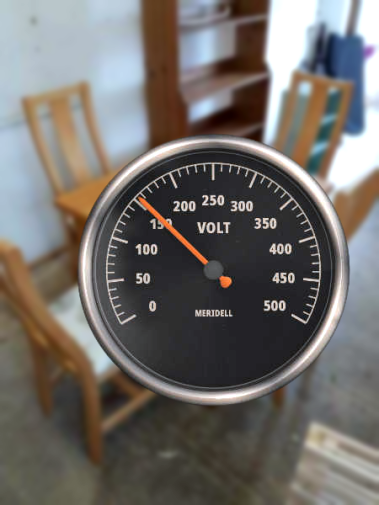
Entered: 155 V
